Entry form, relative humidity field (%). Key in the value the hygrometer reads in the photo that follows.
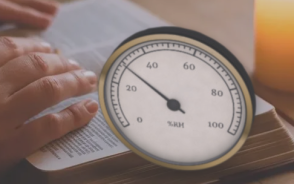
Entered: 30 %
